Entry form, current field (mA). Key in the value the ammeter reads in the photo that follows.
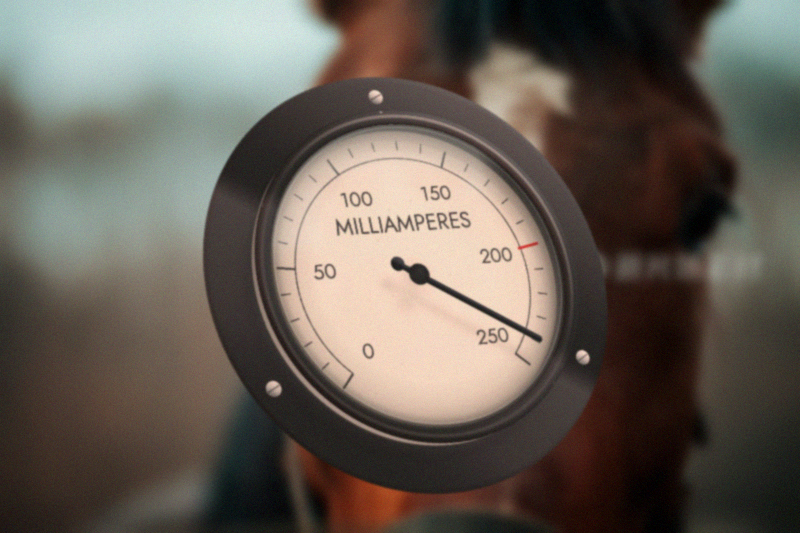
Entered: 240 mA
